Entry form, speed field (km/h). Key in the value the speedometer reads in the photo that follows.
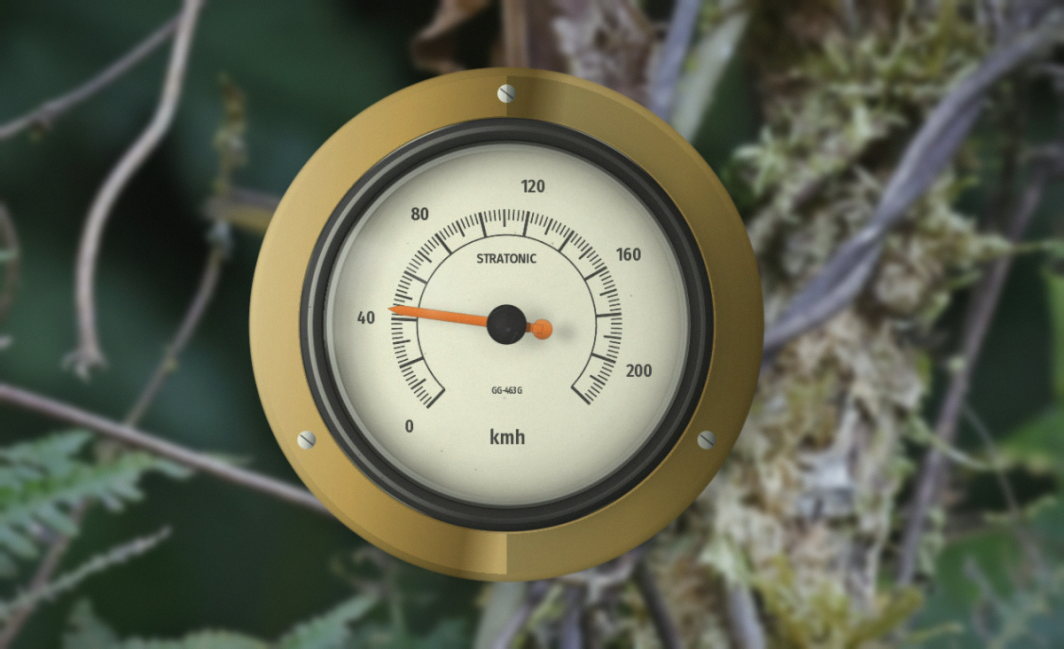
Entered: 44 km/h
